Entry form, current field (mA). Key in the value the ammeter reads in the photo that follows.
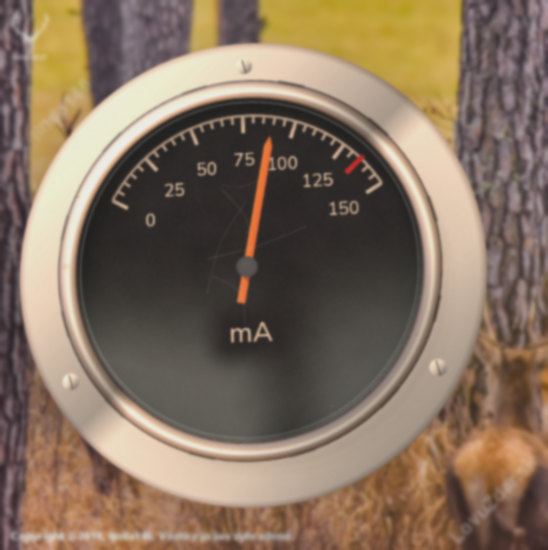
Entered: 90 mA
